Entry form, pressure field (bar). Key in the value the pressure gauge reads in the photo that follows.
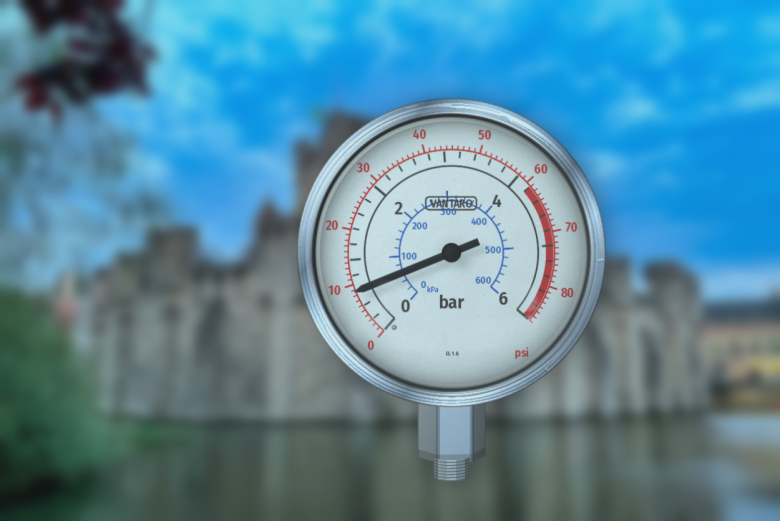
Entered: 0.6 bar
